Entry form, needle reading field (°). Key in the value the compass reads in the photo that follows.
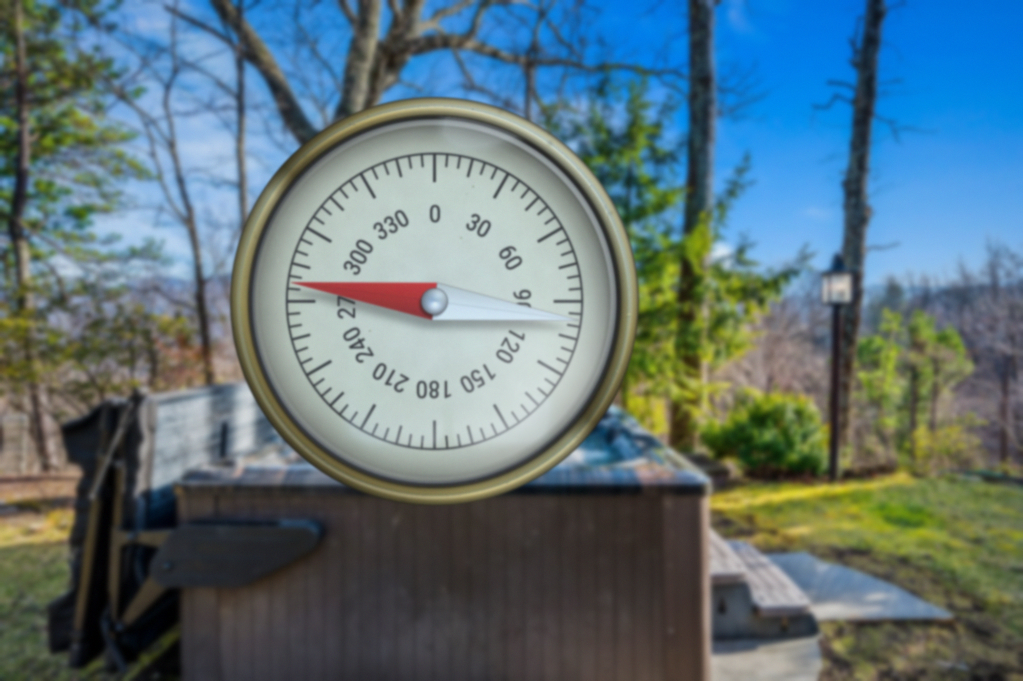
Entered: 277.5 °
